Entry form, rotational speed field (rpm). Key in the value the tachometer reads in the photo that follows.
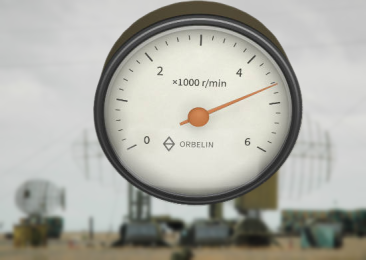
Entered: 4600 rpm
